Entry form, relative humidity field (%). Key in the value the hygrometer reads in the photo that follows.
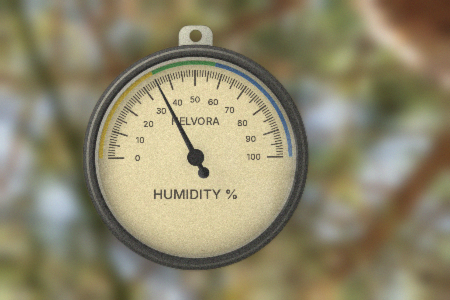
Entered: 35 %
